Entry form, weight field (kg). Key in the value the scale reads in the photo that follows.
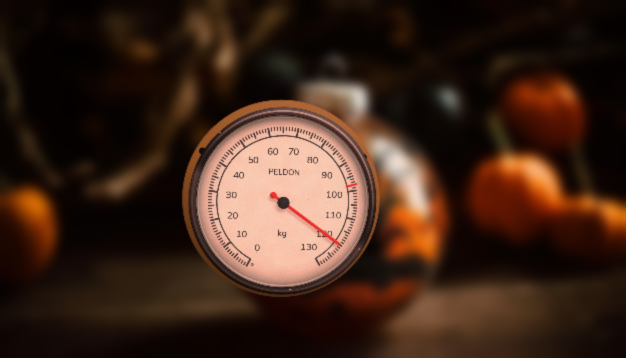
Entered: 120 kg
